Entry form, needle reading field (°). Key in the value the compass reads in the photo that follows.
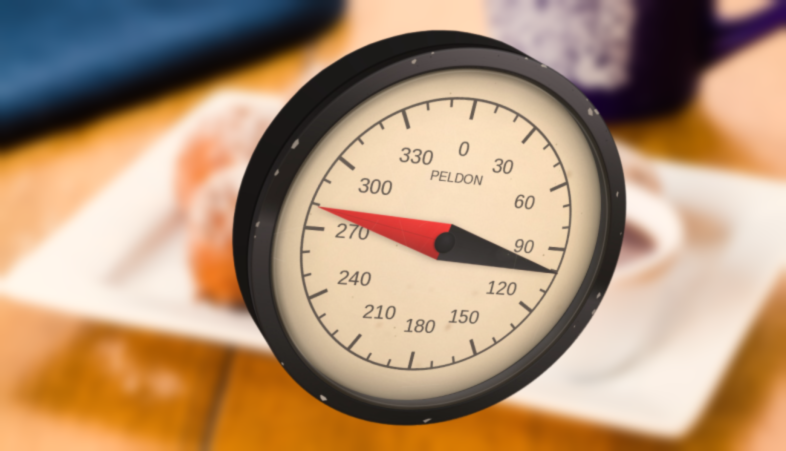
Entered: 280 °
